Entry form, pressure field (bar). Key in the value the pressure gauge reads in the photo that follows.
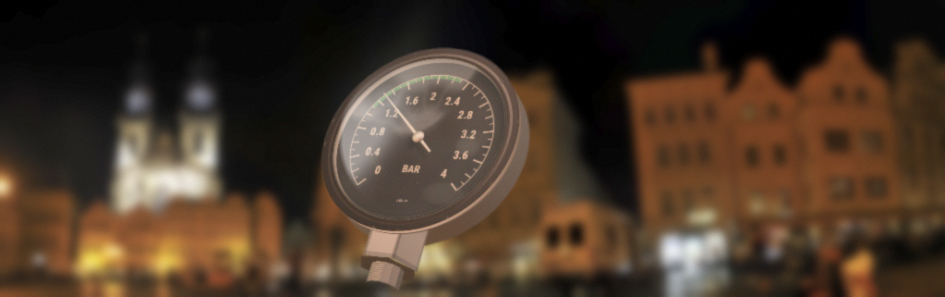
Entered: 1.3 bar
